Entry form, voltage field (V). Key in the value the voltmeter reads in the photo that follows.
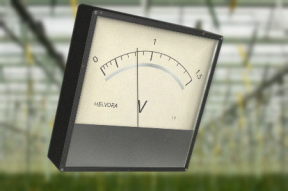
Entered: 0.8 V
